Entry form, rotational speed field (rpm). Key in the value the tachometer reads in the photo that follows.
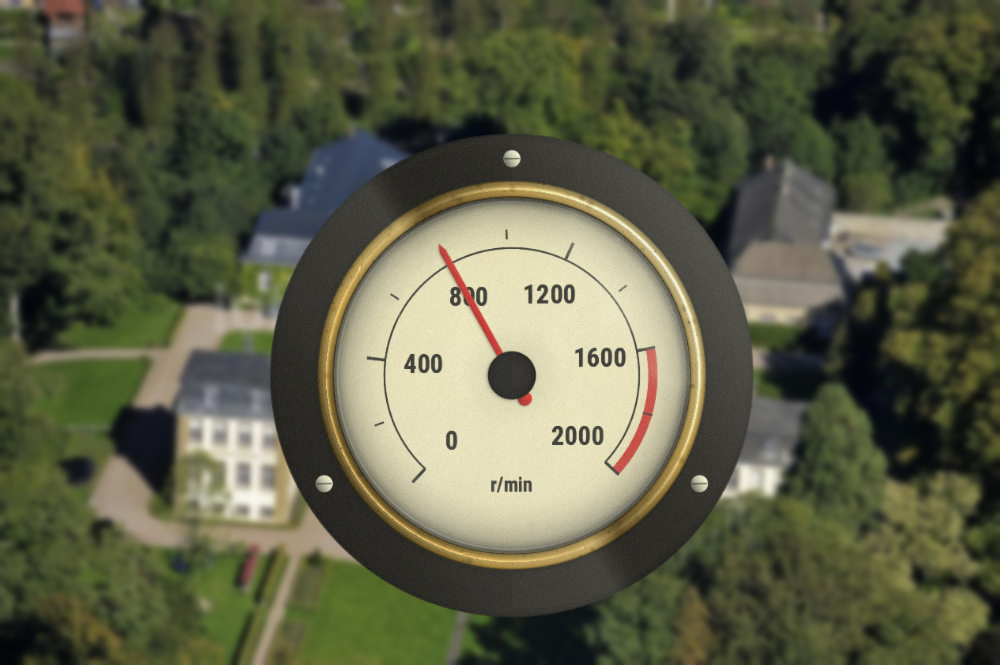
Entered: 800 rpm
